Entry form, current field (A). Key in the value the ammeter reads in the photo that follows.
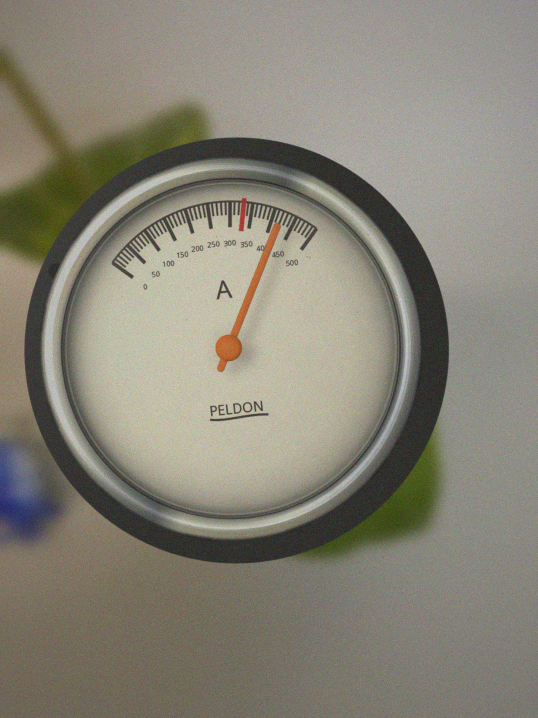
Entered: 420 A
